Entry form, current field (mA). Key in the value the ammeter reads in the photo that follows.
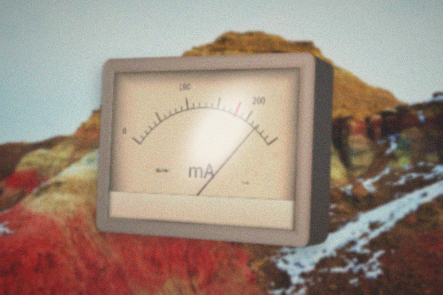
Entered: 220 mA
